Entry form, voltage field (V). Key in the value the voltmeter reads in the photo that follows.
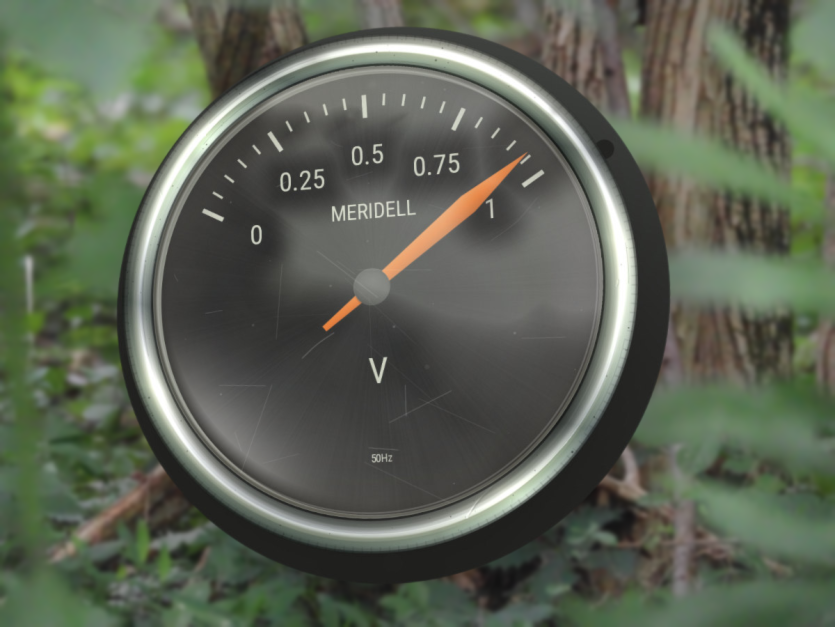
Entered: 0.95 V
